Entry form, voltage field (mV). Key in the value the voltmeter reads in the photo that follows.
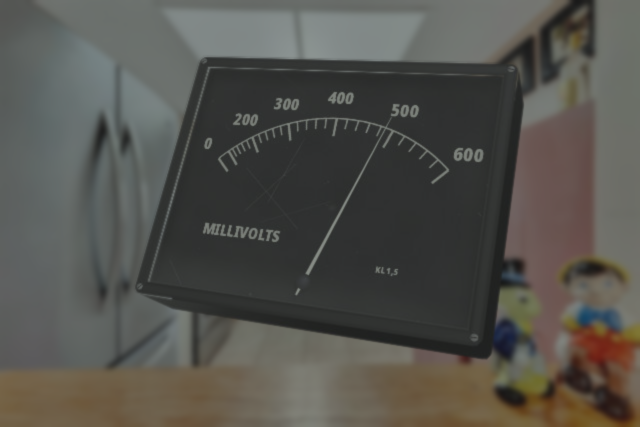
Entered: 490 mV
